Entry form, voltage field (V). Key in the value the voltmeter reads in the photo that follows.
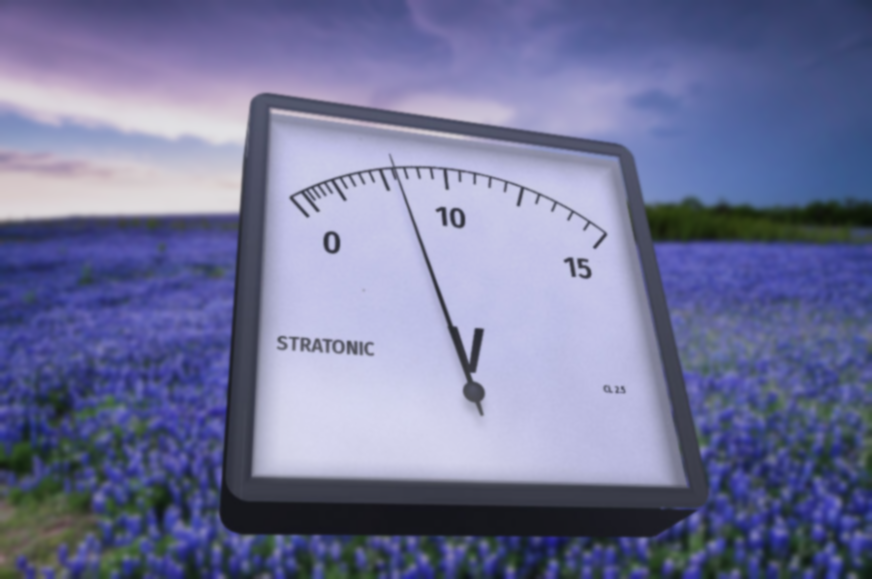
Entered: 8 V
